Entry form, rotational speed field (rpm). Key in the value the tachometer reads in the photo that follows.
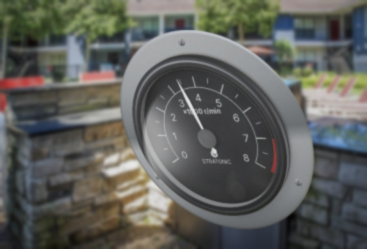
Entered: 3500 rpm
